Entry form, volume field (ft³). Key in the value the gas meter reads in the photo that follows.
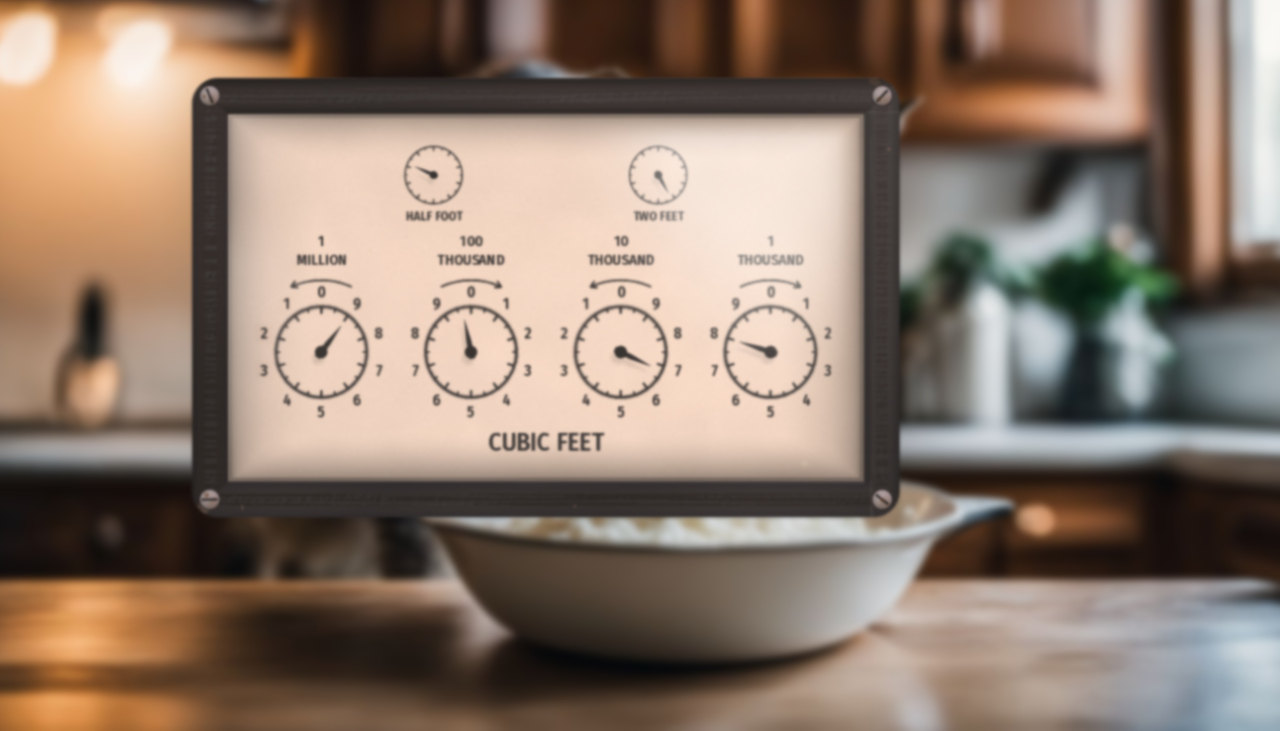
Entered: 896800 ft³
